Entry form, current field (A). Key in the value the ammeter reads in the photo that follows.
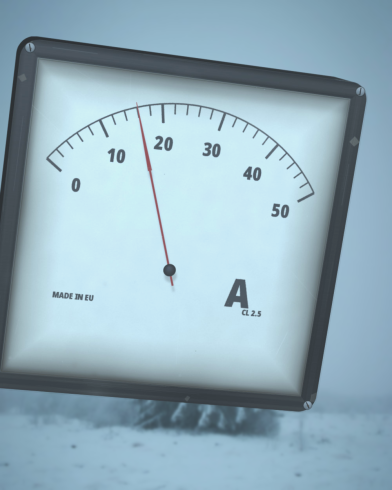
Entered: 16 A
